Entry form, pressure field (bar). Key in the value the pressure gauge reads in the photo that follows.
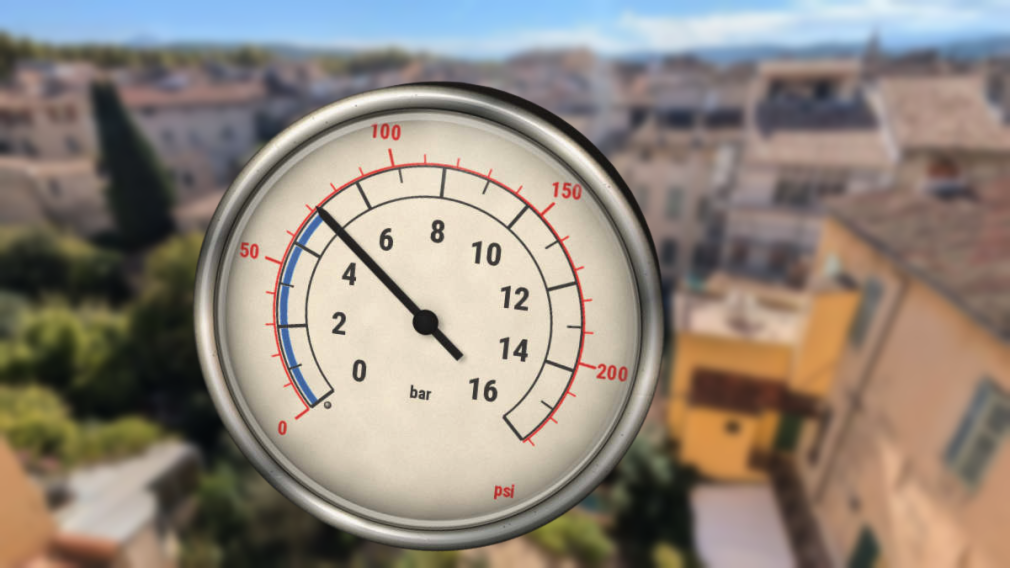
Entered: 5 bar
